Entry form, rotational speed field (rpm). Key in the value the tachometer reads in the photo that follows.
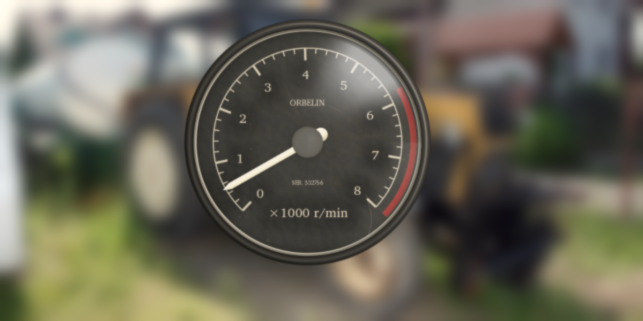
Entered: 500 rpm
